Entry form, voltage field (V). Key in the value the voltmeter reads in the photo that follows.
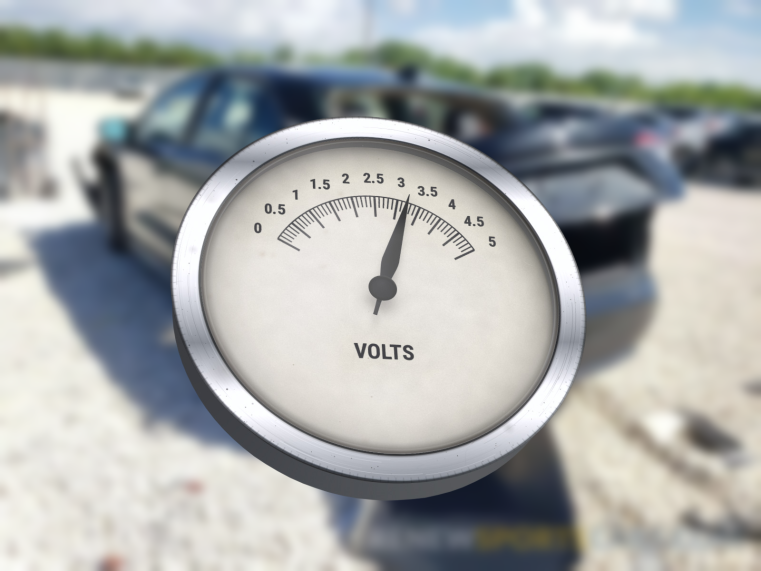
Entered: 3.2 V
